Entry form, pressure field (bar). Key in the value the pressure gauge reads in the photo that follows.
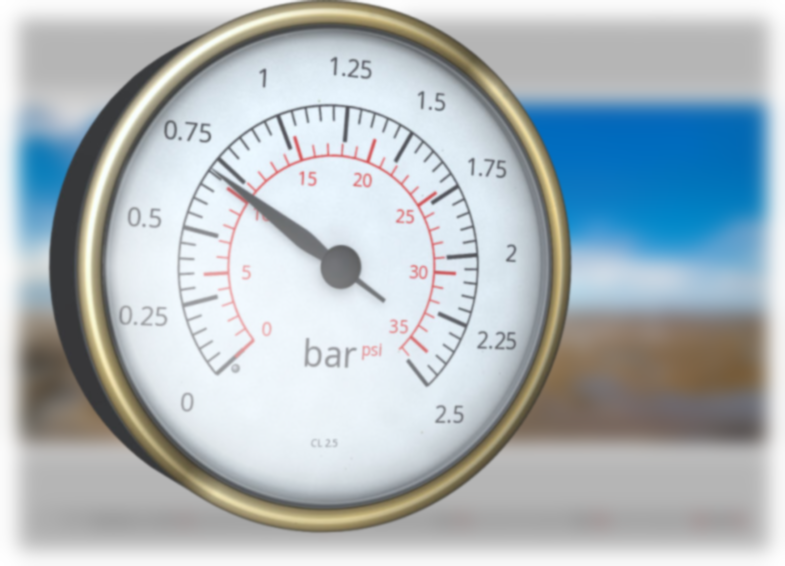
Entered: 0.7 bar
